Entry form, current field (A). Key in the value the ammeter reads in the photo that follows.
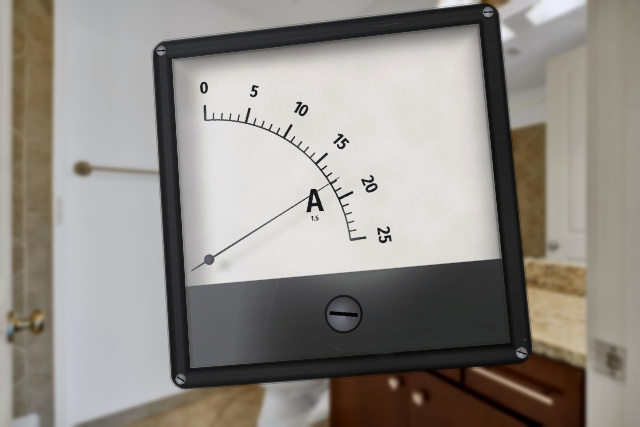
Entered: 18 A
